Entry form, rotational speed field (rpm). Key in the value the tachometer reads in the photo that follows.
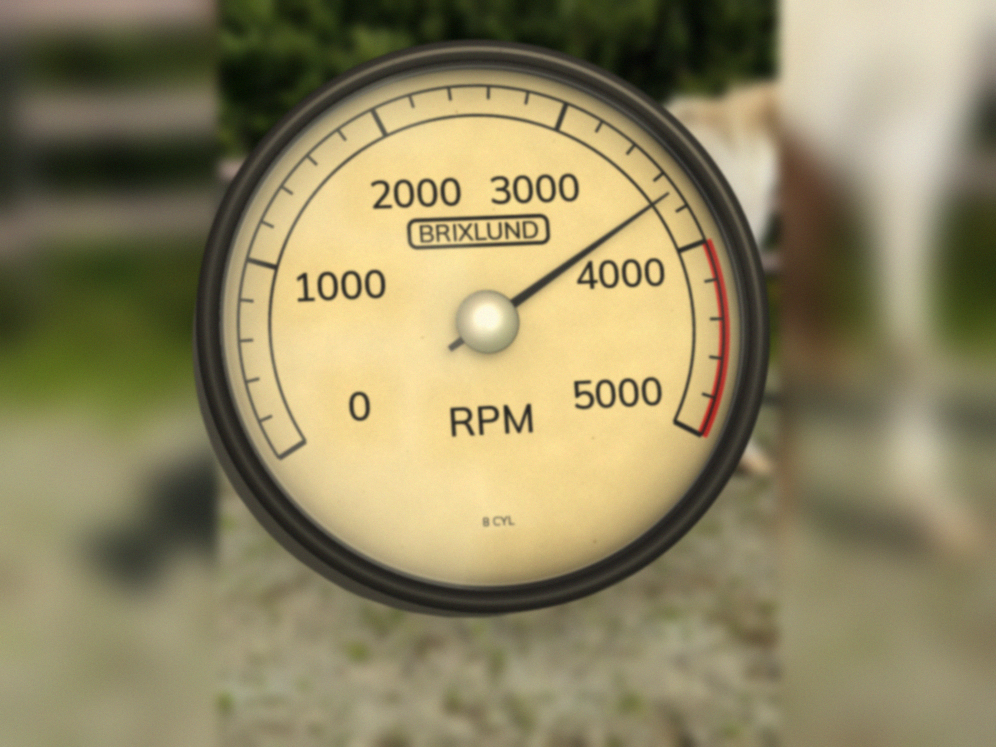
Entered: 3700 rpm
